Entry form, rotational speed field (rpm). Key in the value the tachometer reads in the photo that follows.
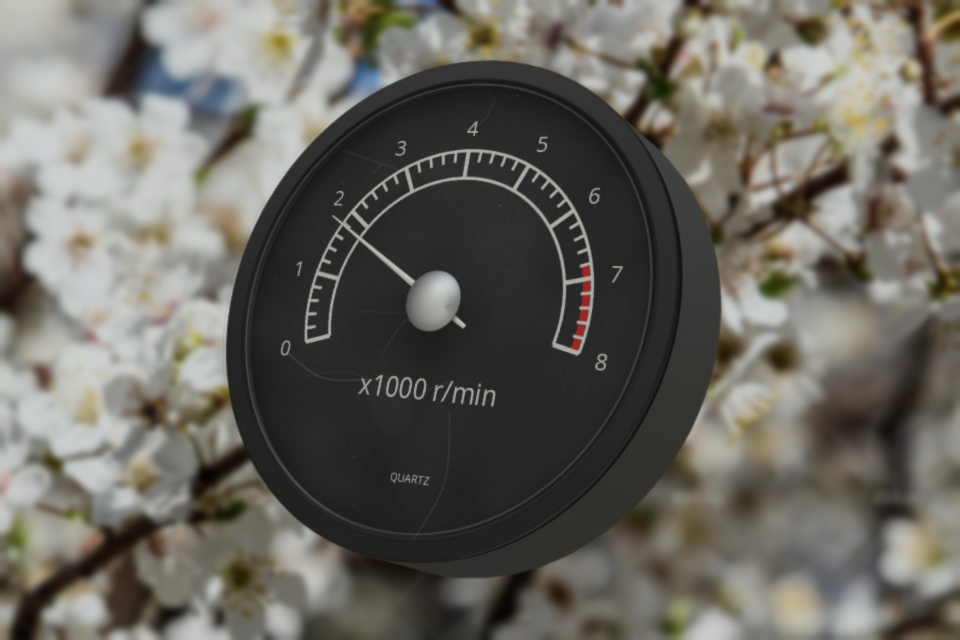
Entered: 1800 rpm
